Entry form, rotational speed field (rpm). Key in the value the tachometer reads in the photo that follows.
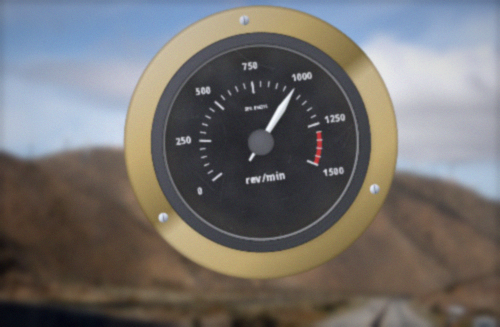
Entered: 1000 rpm
